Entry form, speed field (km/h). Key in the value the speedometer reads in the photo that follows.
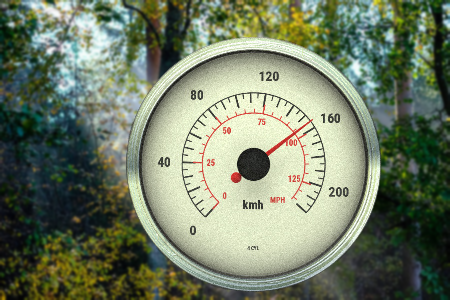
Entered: 155 km/h
